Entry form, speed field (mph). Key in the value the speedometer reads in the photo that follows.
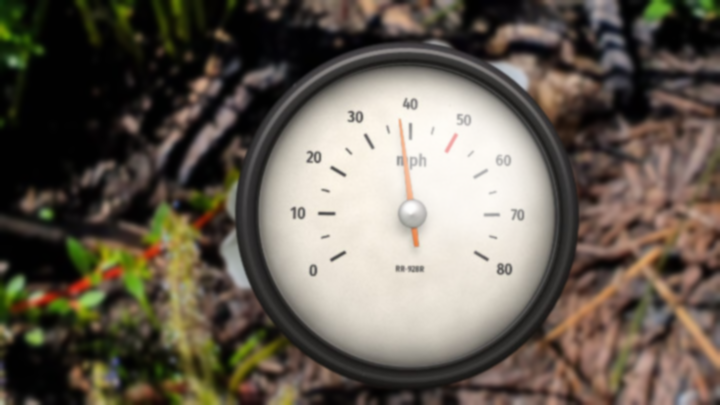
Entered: 37.5 mph
